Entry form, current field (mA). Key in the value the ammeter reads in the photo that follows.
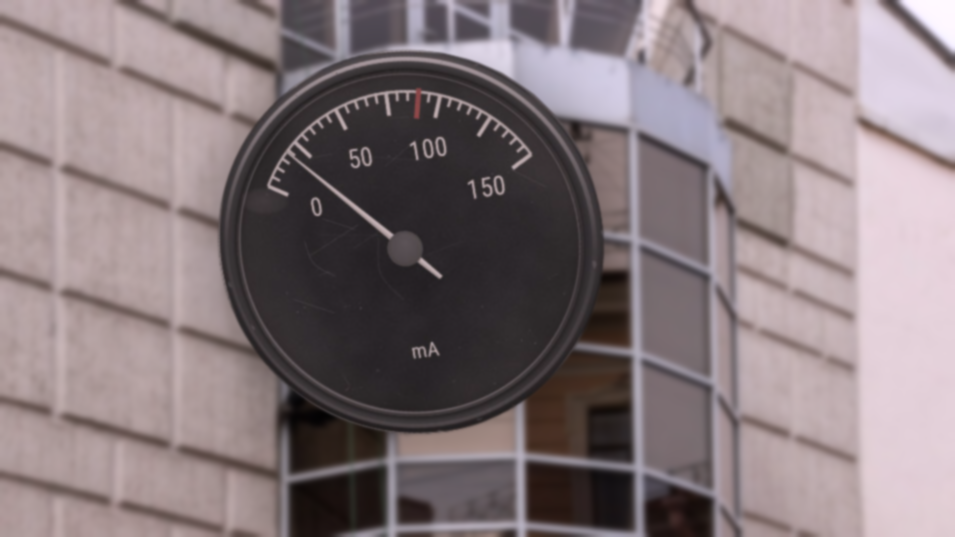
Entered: 20 mA
